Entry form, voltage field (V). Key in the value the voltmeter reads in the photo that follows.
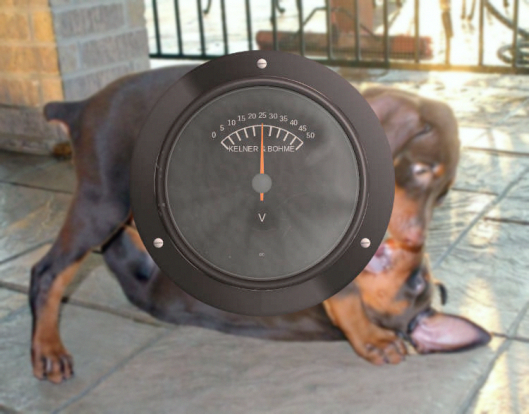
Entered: 25 V
